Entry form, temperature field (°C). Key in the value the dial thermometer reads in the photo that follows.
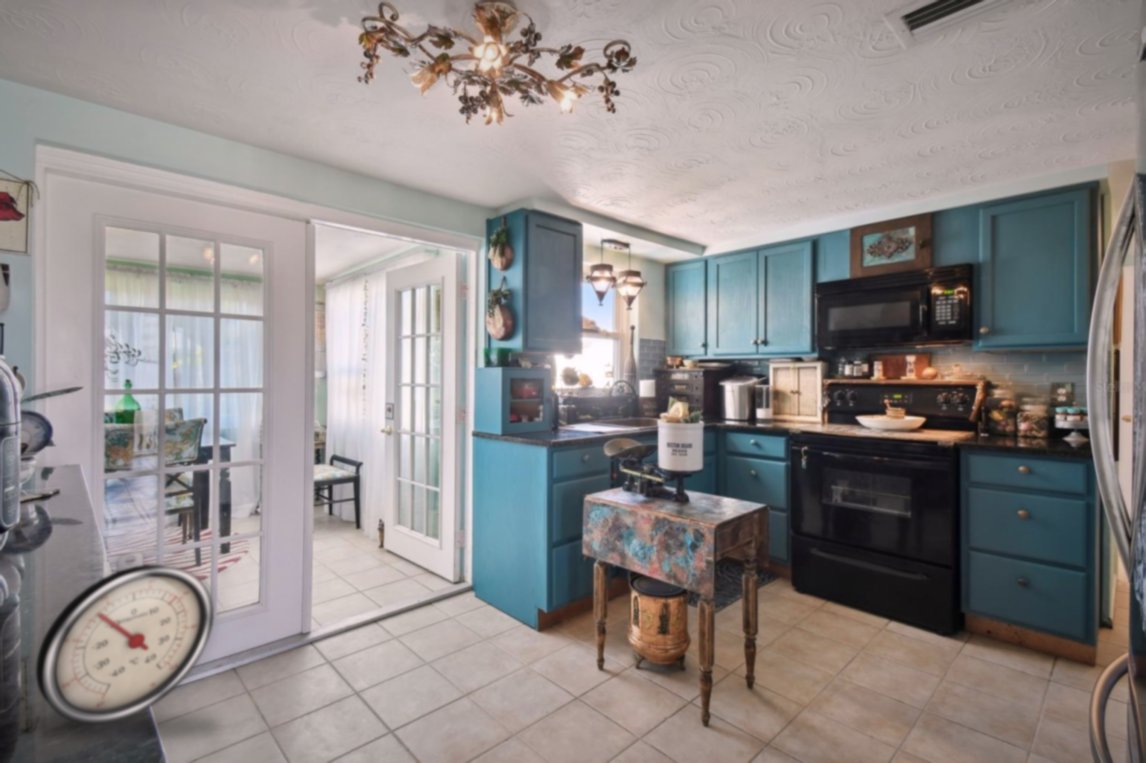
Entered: -10 °C
